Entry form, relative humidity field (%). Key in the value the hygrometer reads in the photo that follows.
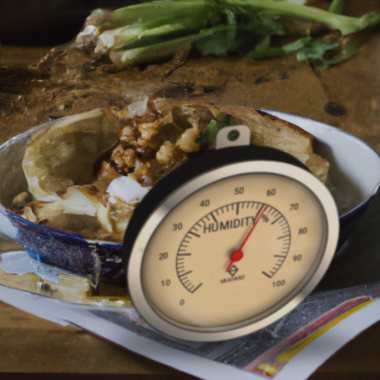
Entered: 60 %
